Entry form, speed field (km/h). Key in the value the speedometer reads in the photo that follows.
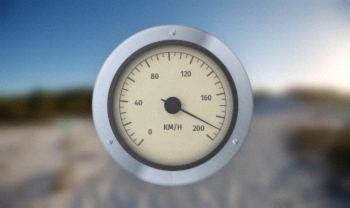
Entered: 190 km/h
